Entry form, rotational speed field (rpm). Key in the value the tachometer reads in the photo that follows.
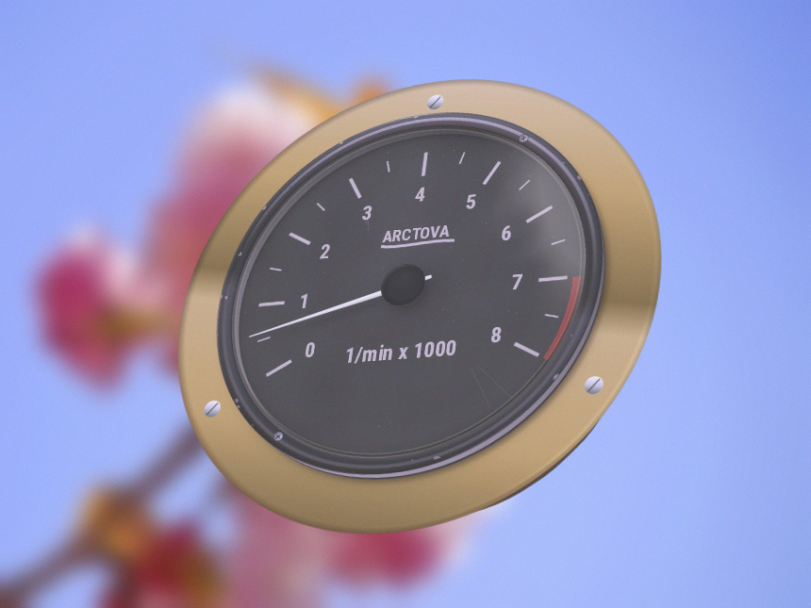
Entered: 500 rpm
